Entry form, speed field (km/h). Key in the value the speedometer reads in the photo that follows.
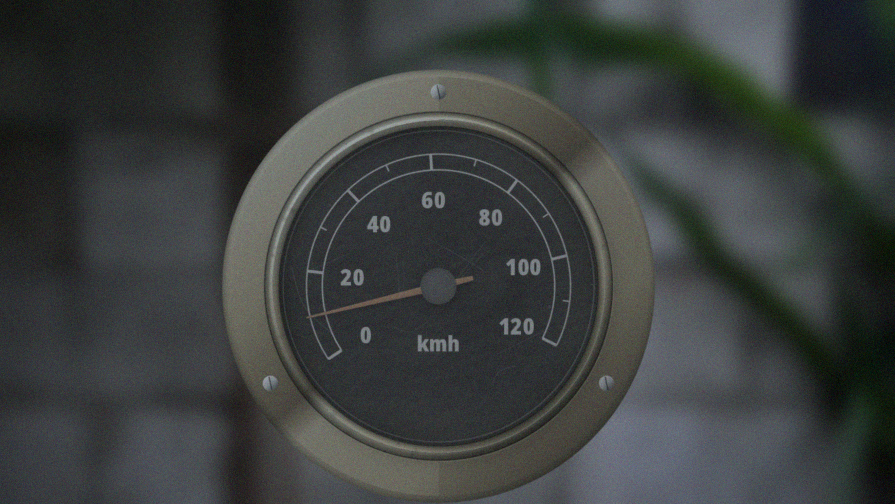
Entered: 10 km/h
